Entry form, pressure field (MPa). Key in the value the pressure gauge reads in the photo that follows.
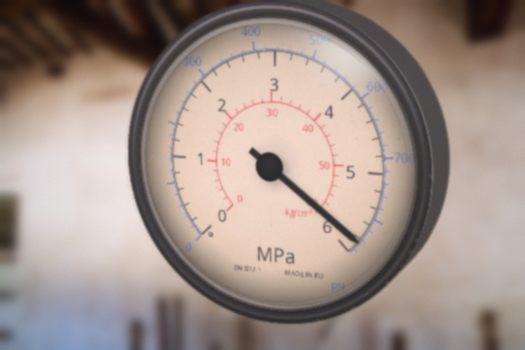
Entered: 5.8 MPa
